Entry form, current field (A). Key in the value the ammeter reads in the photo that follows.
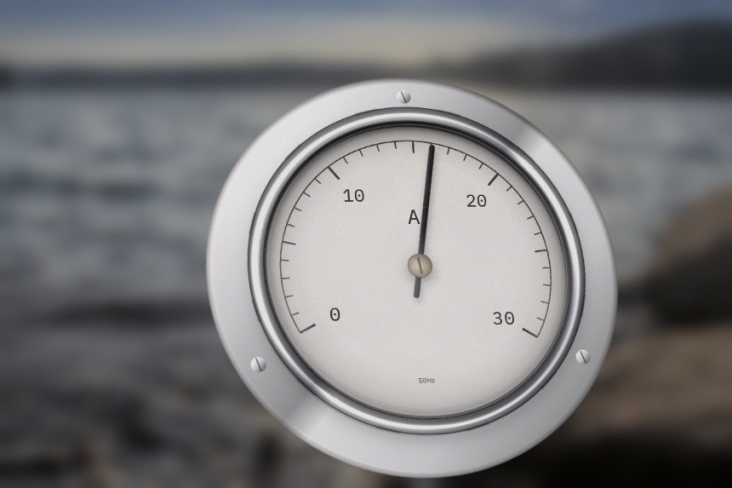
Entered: 16 A
